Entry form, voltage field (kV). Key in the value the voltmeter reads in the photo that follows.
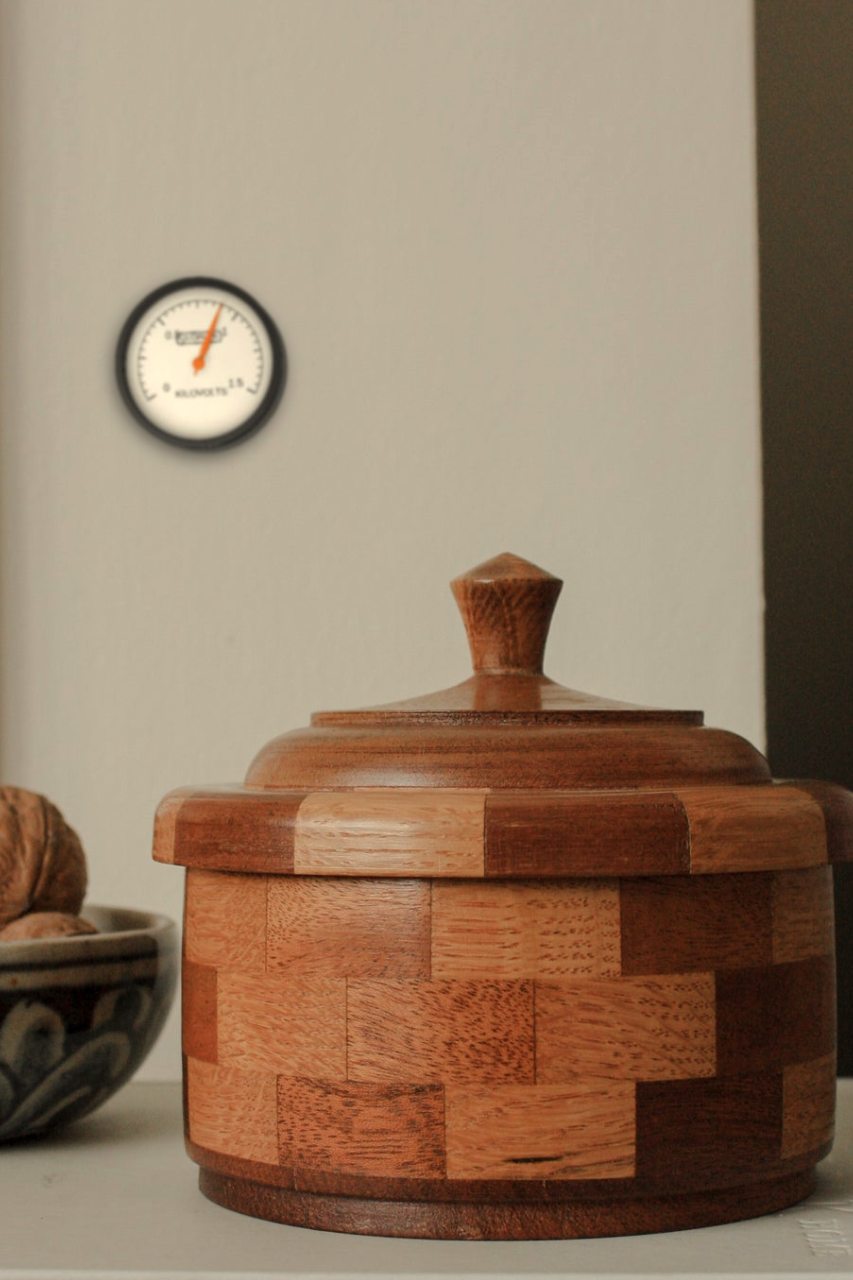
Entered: 0.9 kV
